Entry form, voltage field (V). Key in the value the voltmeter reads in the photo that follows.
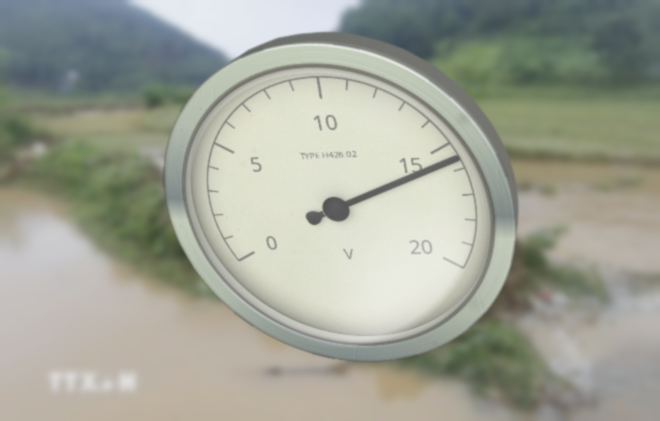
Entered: 15.5 V
